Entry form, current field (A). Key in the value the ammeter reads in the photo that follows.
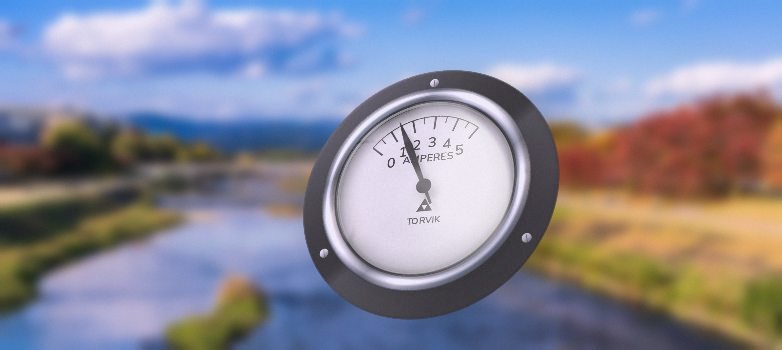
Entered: 1.5 A
